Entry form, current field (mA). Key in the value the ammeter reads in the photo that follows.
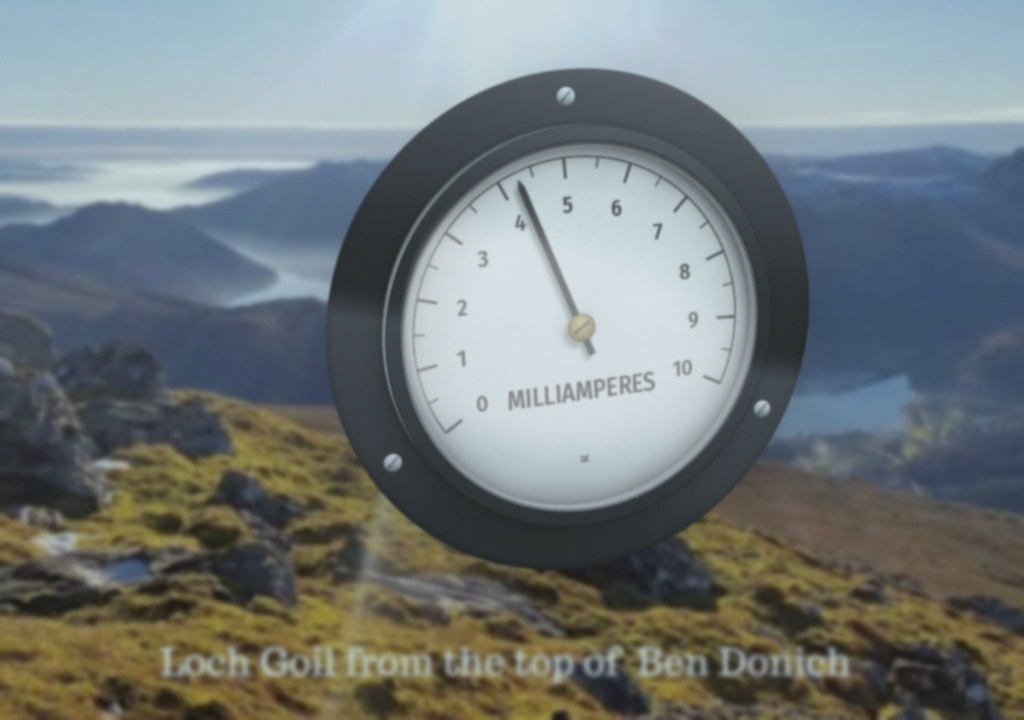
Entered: 4.25 mA
